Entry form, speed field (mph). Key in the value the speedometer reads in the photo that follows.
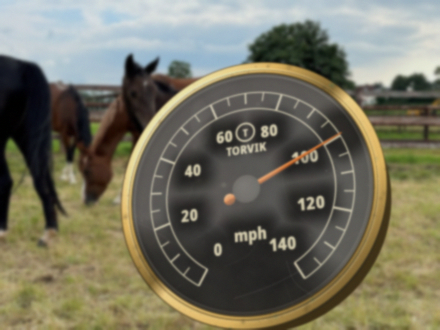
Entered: 100 mph
